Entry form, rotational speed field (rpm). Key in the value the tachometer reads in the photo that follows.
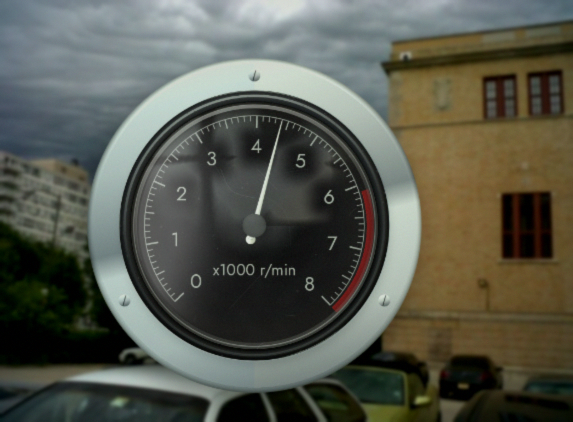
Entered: 4400 rpm
